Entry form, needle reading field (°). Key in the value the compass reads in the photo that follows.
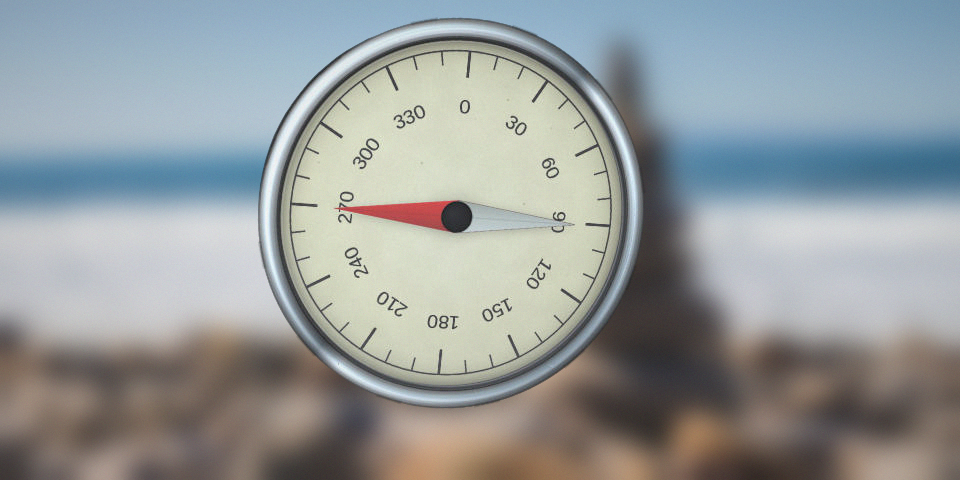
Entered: 270 °
